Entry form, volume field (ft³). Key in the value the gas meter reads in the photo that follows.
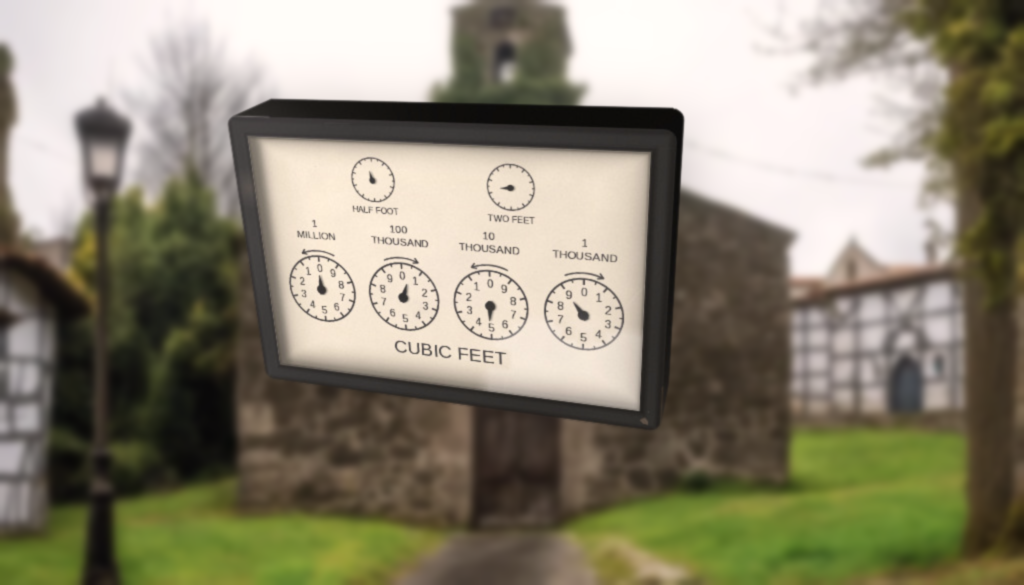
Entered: 4900 ft³
